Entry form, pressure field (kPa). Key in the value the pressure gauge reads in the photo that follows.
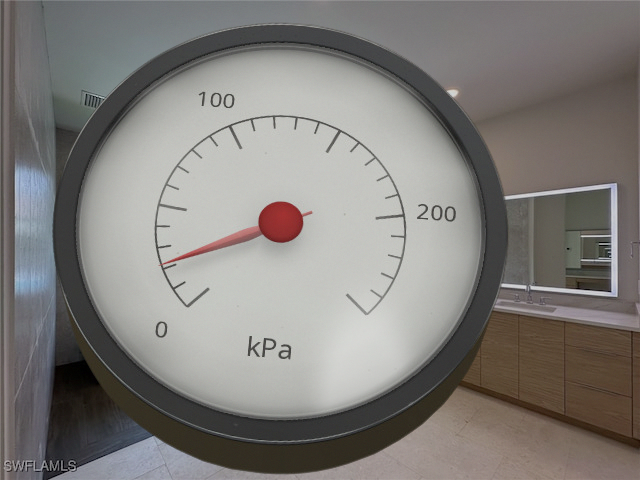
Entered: 20 kPa
